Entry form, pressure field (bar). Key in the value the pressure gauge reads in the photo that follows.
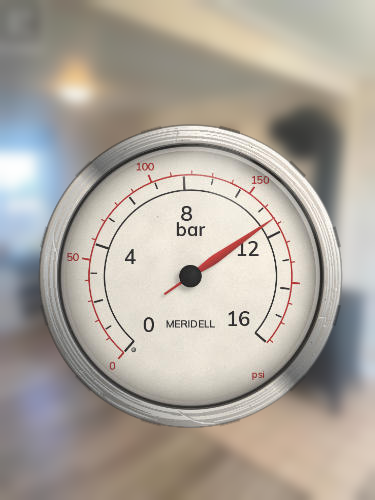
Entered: 11.5 bar
